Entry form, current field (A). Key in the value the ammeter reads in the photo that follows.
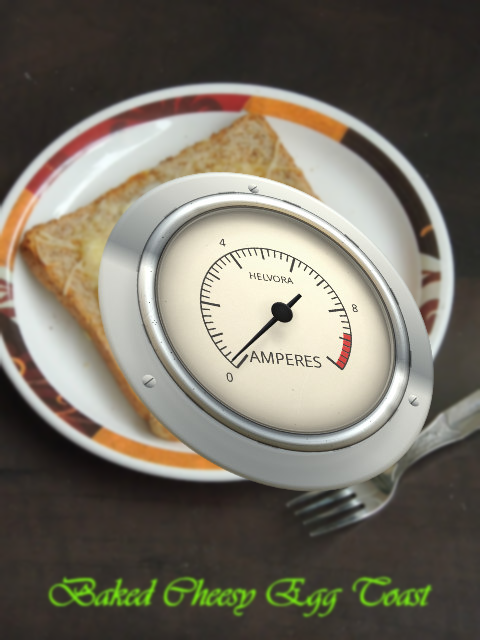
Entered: 0.2 A
